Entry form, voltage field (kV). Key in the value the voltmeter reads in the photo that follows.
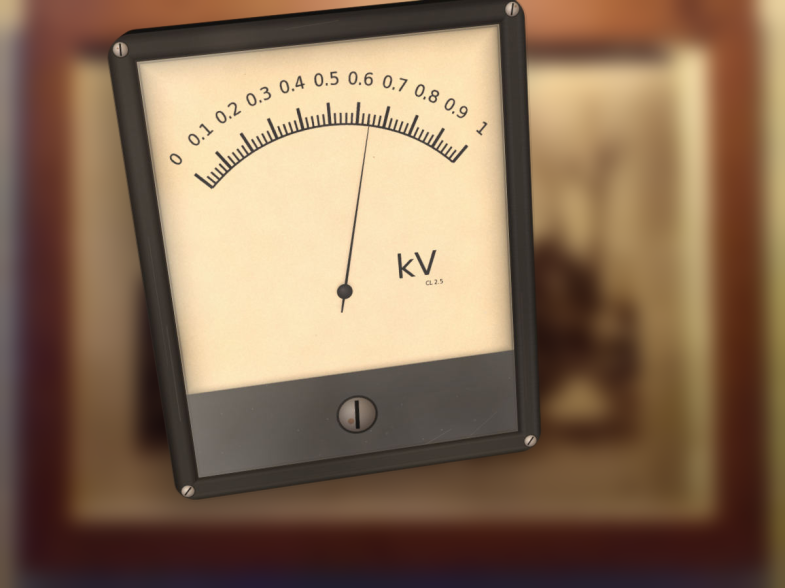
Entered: 0.64 kV
